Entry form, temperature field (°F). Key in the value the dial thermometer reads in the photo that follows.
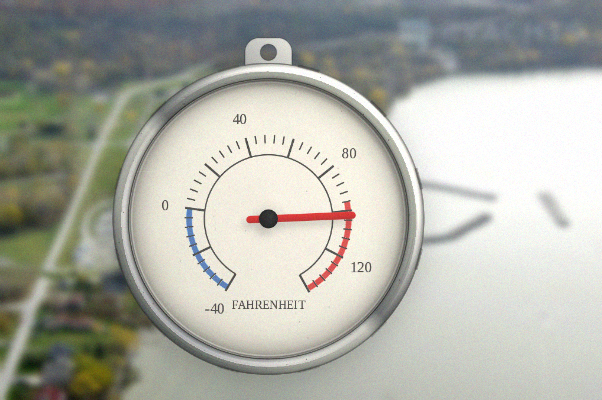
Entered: 102 °F
